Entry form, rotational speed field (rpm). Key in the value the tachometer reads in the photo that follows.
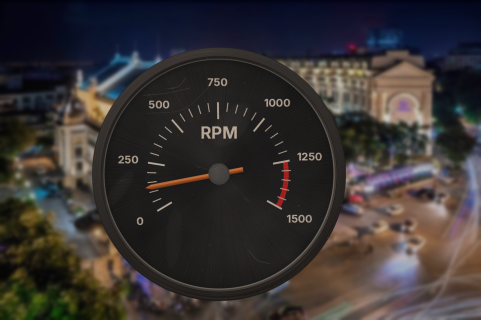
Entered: 125 rpm
